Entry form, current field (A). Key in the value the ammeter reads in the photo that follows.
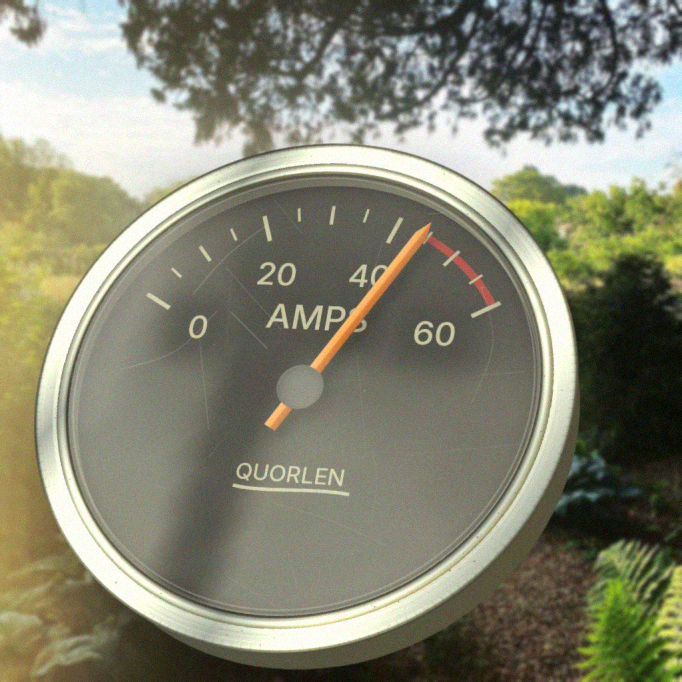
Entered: 45 A
